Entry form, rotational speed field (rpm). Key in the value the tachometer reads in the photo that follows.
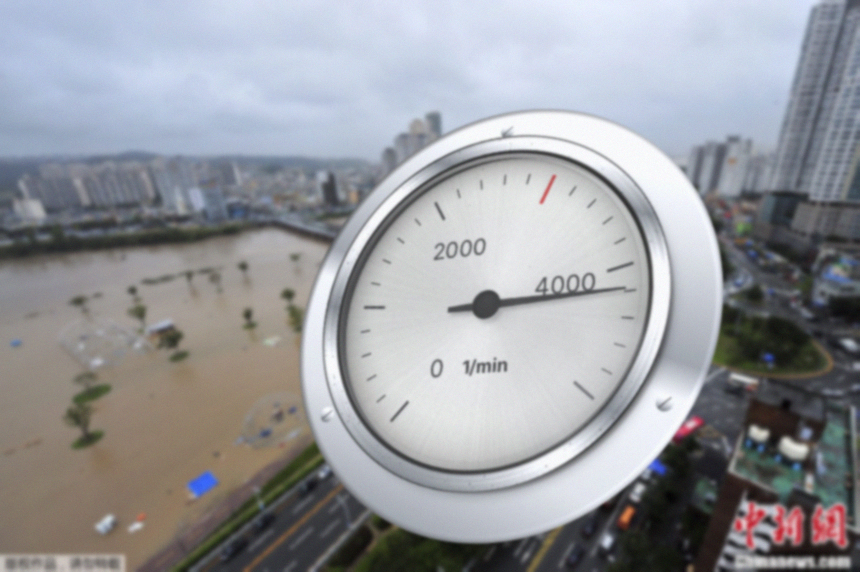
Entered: 4200 rpm
